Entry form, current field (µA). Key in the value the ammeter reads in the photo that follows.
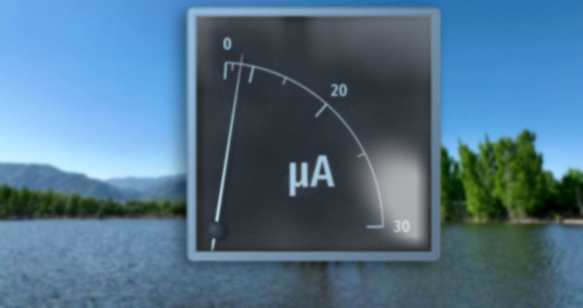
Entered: 7.5 µA
